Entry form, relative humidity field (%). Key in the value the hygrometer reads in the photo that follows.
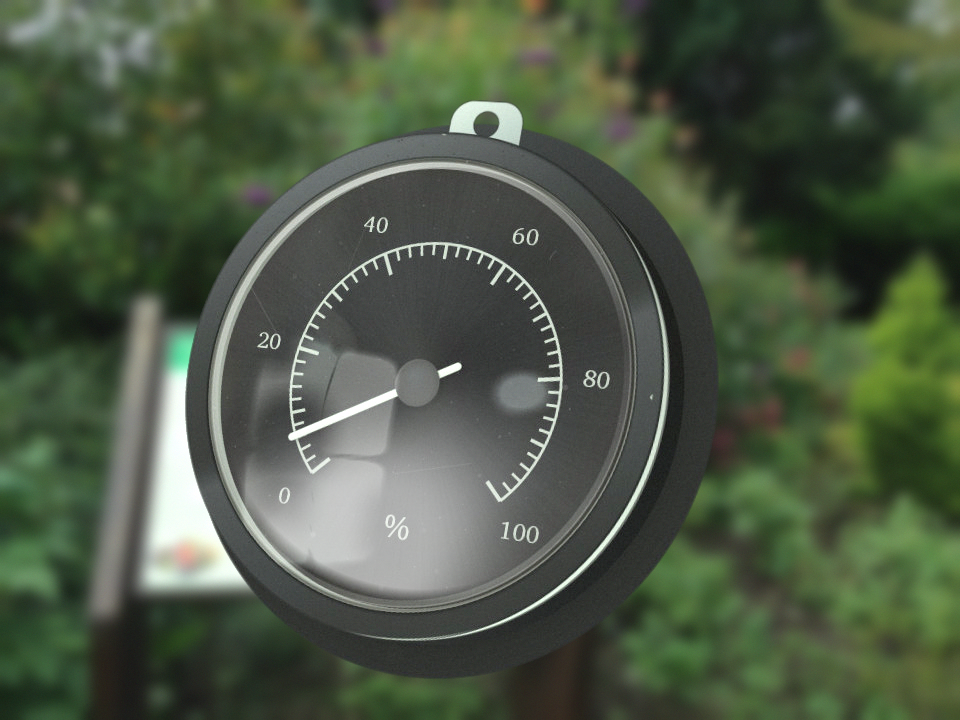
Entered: 6 %
